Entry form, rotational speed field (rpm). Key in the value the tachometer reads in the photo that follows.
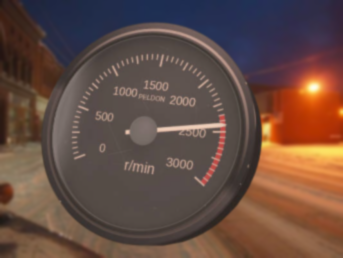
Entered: 2450 rpm
